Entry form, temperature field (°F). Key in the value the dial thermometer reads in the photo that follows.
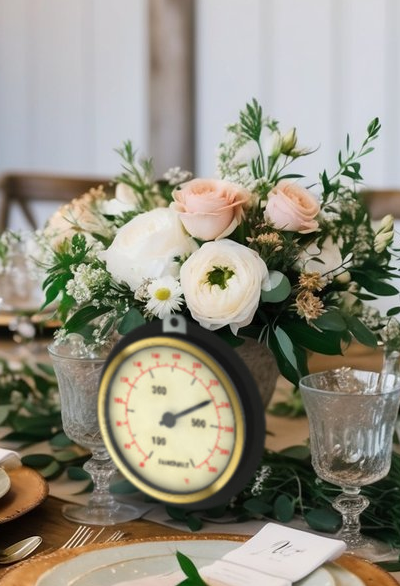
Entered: 450 °F
